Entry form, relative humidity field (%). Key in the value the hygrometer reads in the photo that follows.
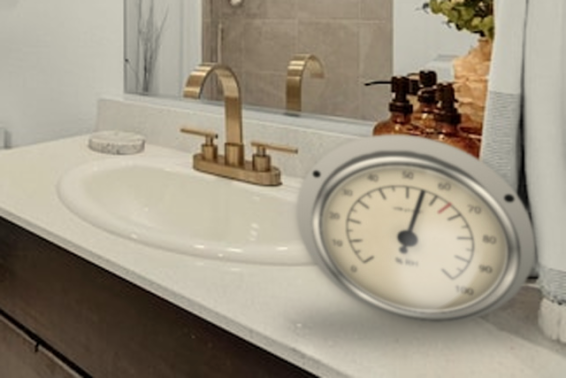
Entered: 55 %
